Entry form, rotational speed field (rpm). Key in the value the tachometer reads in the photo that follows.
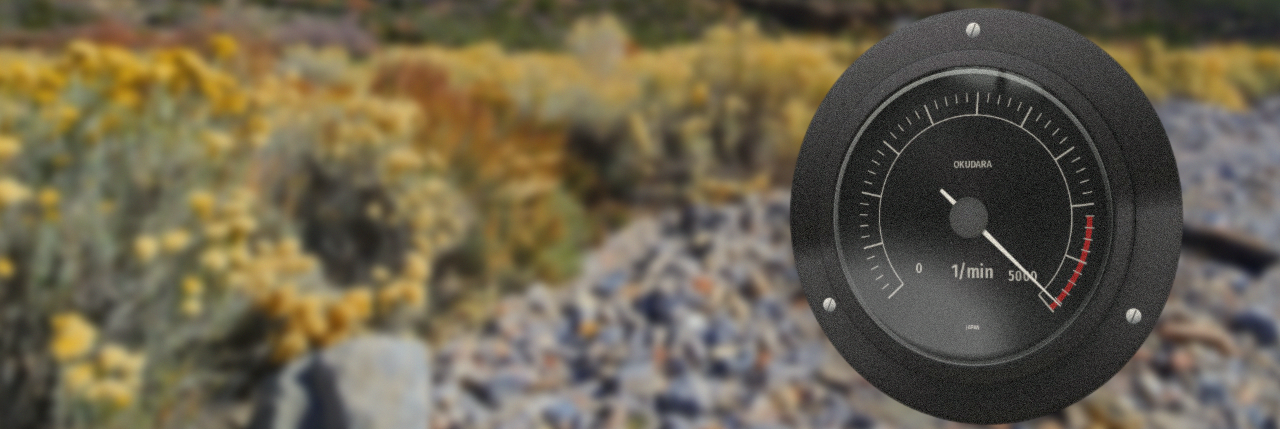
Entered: 4900 rpm
